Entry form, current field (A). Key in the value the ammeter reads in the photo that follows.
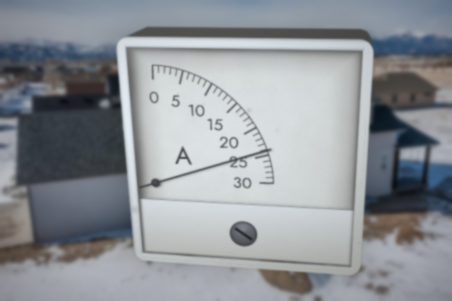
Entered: 24 A
